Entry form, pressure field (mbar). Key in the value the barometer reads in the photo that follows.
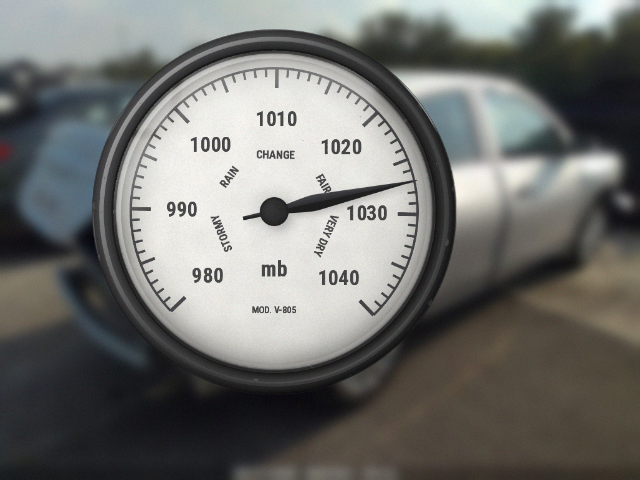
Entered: 1027 mbar
